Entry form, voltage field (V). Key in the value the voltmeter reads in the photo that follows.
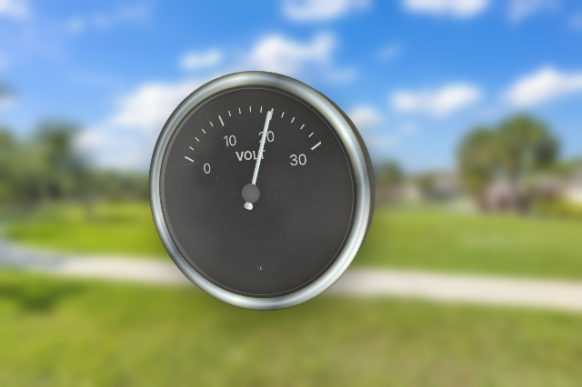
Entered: 20 V
